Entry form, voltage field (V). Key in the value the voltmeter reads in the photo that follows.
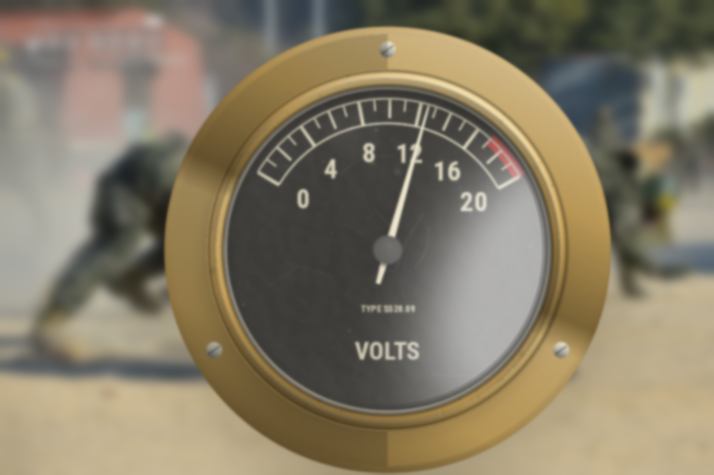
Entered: 12.5 V
